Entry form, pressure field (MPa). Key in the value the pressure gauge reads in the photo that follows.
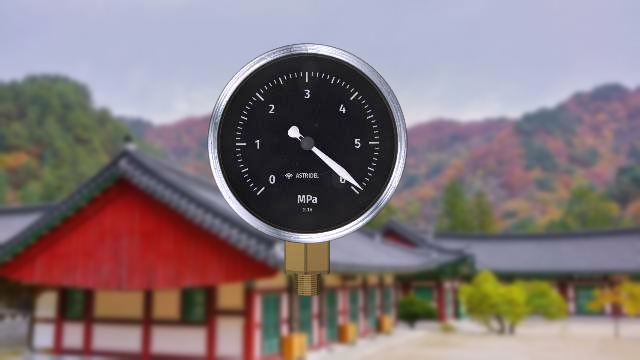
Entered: 5.9 MPa
